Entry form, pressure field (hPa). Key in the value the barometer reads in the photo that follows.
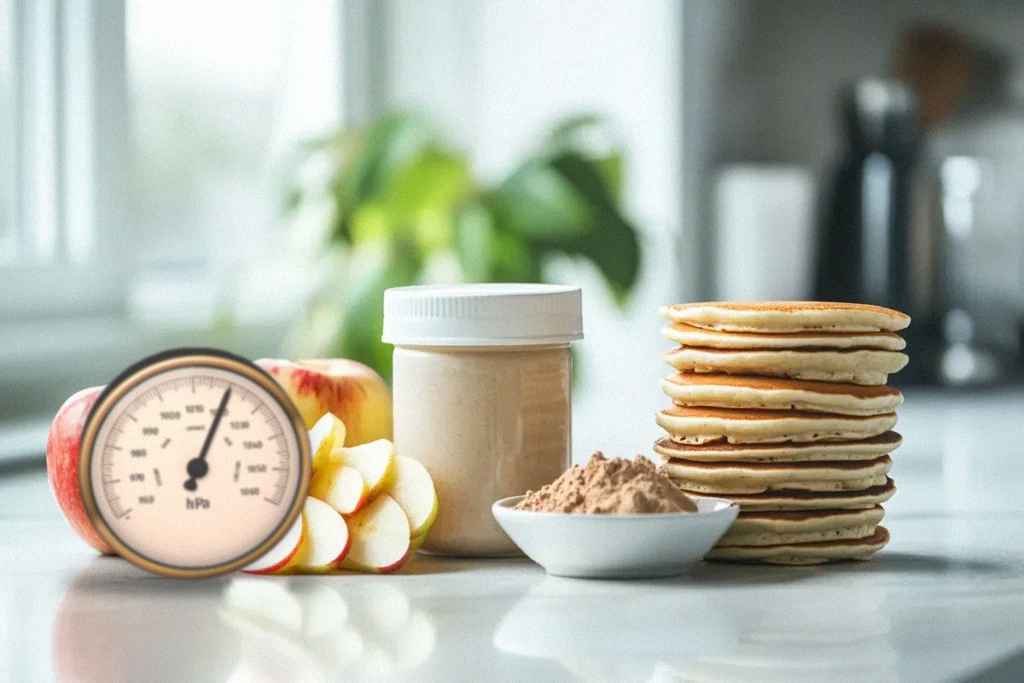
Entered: 1020 hPa
